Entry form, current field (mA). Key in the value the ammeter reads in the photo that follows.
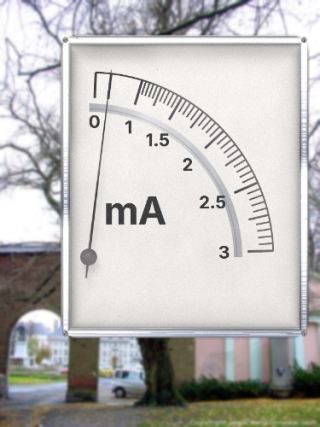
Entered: 0.5 mA
